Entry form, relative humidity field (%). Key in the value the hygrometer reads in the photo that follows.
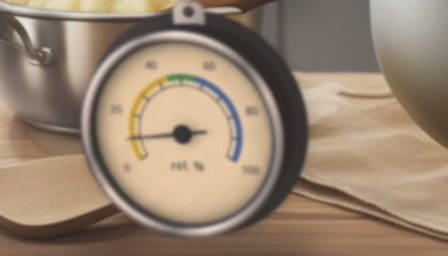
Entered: 10 %
